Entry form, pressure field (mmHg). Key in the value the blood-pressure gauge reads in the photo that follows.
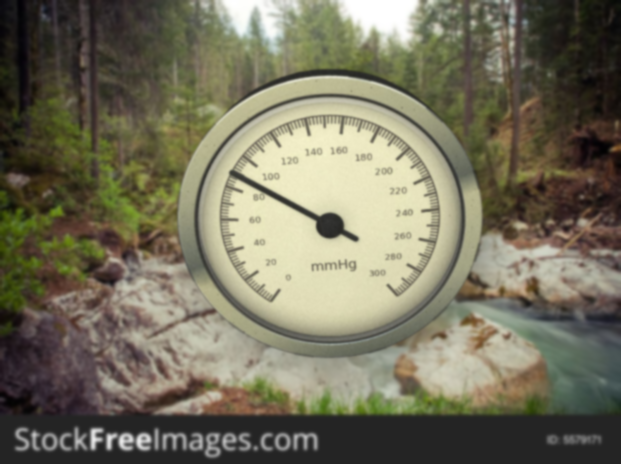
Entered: 90 mmHg
